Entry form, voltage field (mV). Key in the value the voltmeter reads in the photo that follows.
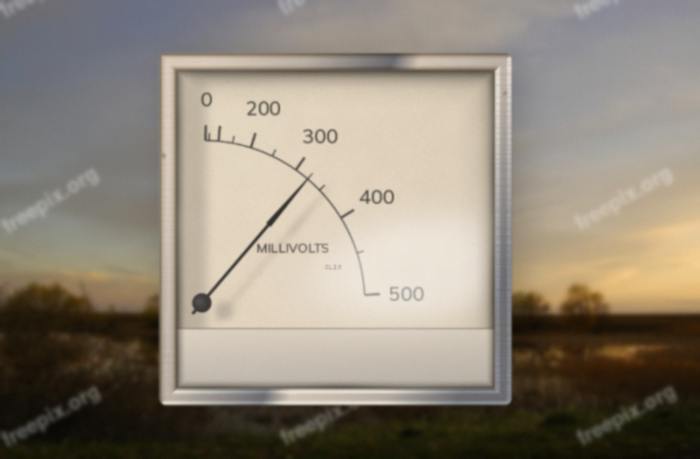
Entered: 325 mV
